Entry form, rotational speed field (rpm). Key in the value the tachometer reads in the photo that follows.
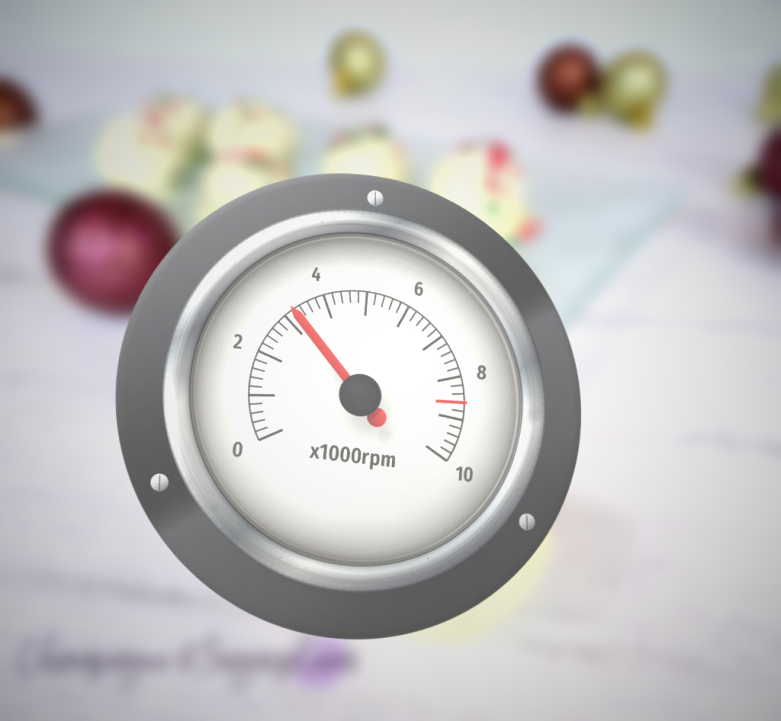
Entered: 3200 rpm
